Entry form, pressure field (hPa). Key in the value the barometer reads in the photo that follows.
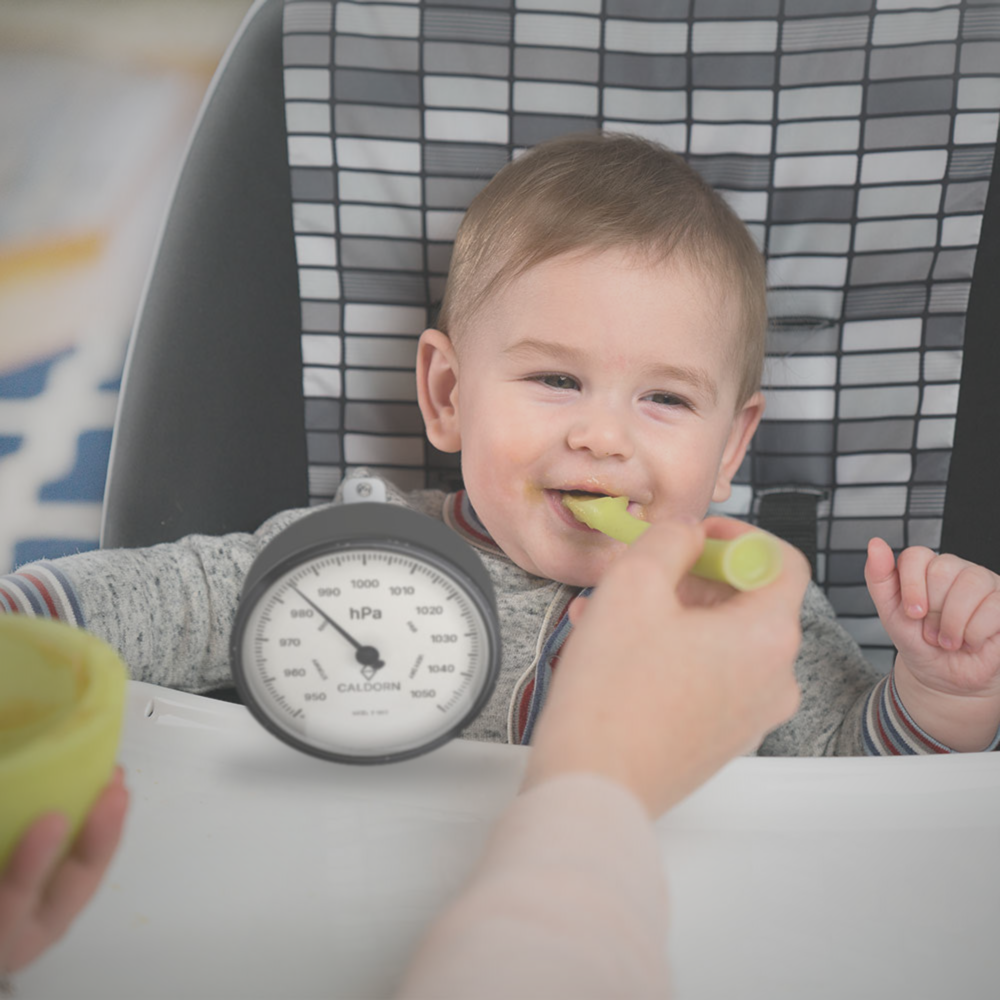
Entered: 985 hPa
